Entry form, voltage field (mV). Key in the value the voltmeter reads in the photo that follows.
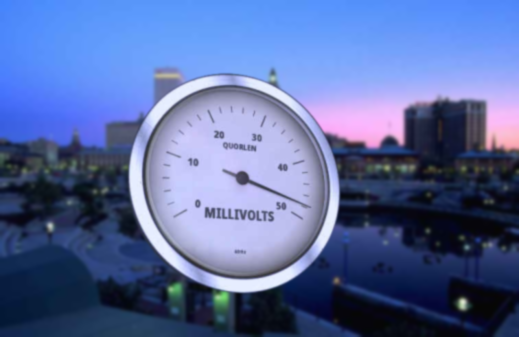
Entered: 48 mV
